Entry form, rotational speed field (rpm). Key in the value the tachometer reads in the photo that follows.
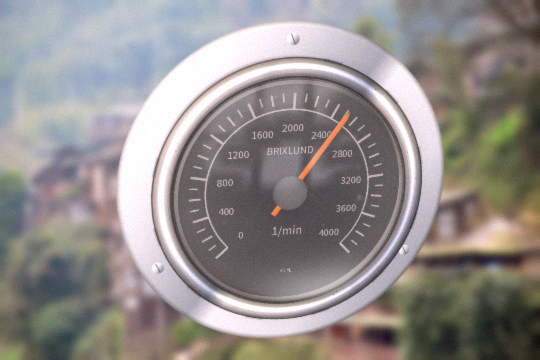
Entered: 2500 rpm
